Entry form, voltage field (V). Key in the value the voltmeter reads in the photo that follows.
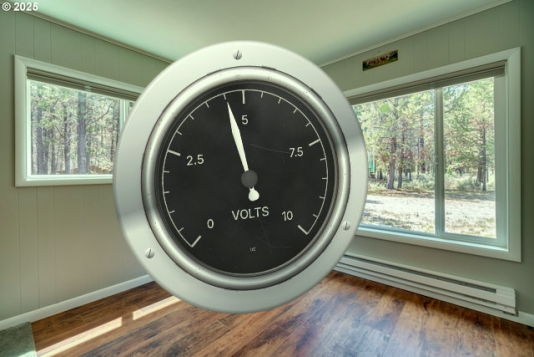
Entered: 4.5 V
